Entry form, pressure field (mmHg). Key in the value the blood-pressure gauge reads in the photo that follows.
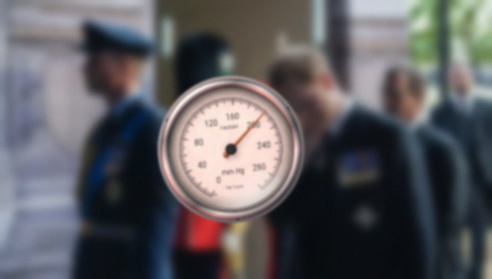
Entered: 200 mmHg
